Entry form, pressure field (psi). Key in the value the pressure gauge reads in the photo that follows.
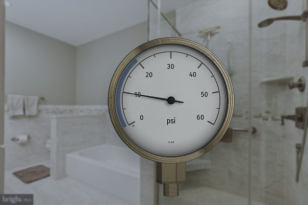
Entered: 10 psi
